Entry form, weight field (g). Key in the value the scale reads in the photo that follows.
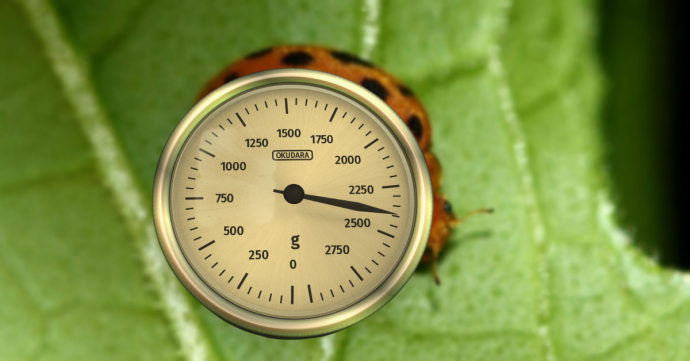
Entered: 2400 g
